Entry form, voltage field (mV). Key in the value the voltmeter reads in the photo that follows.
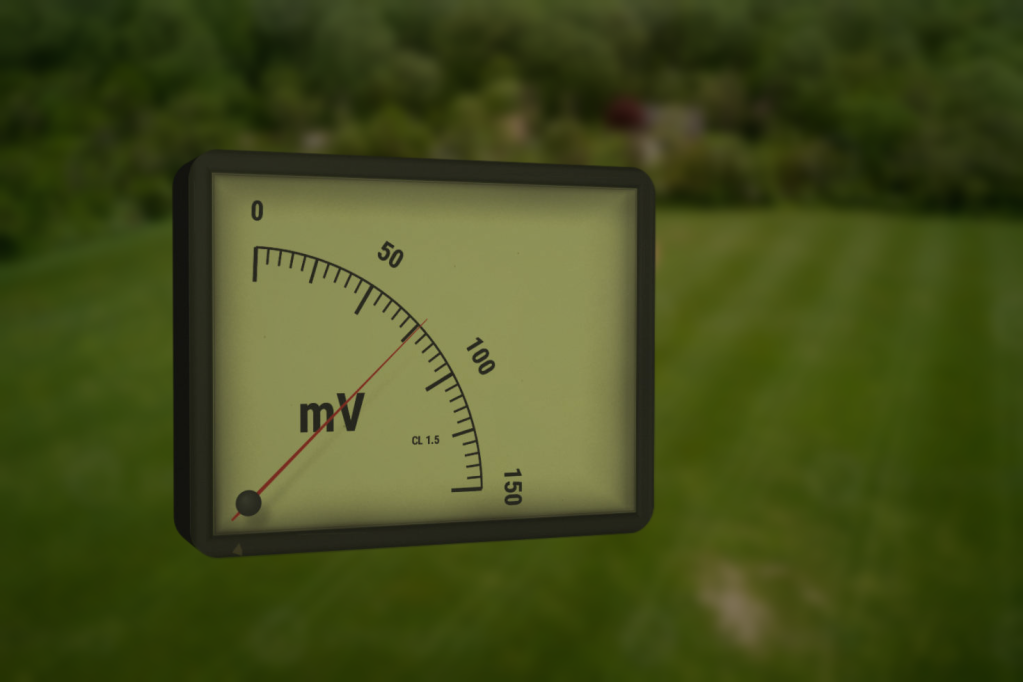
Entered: 75 mV
